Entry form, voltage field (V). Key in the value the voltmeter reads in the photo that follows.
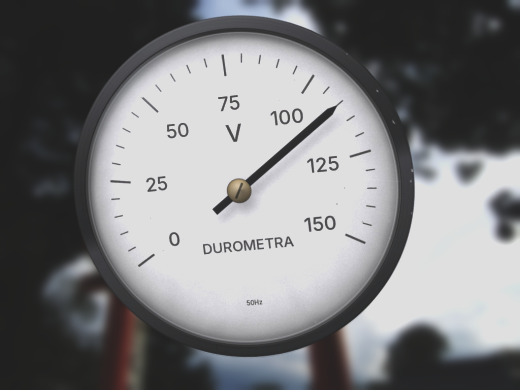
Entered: 110 V
